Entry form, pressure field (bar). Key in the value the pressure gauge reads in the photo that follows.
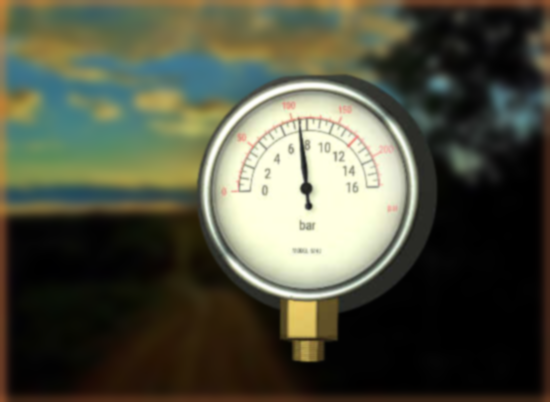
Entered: 7.5 bar
